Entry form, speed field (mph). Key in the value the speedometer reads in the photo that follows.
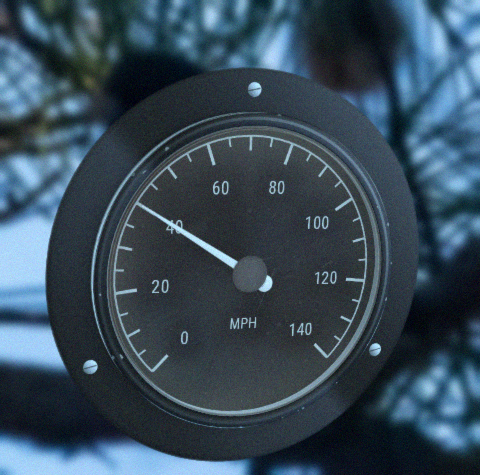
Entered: 40 mph
